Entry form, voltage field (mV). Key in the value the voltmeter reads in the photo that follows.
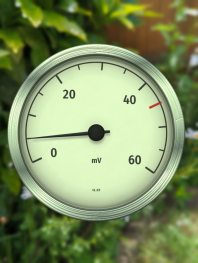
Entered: 5 mV
